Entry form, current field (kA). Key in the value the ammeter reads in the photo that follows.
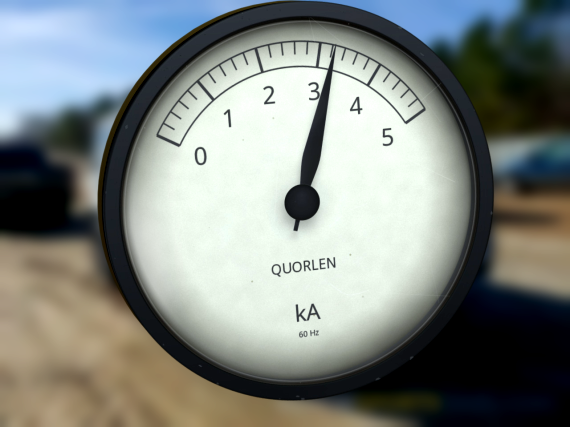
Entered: 3.2 kA
